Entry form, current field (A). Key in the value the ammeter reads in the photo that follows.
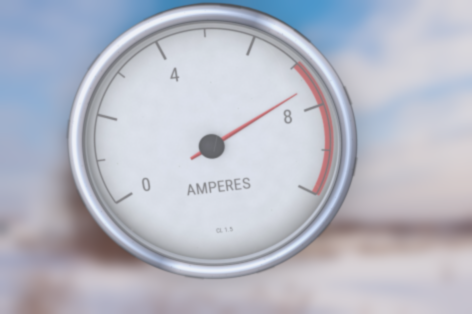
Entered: 7.5 A
